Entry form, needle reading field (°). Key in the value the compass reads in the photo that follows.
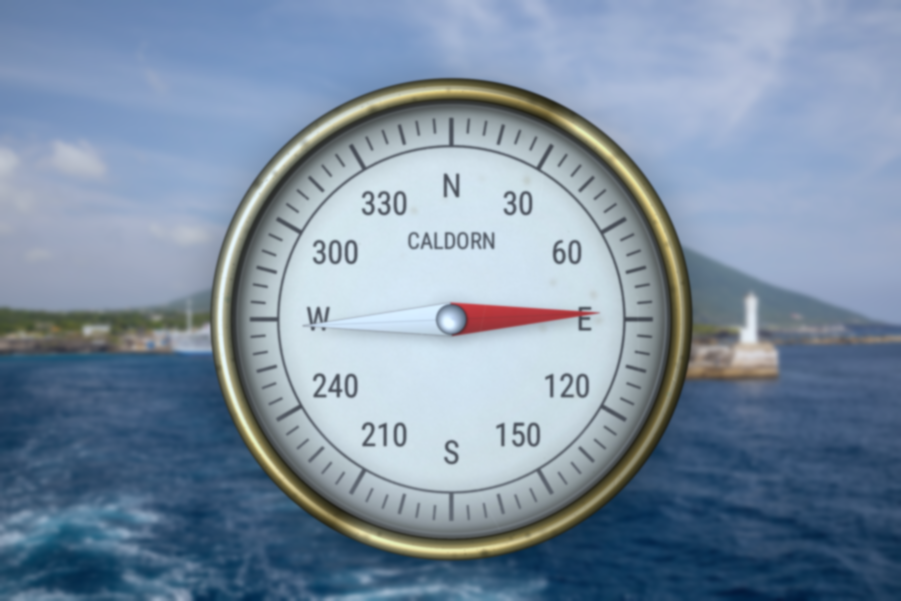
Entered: 87.5 °
